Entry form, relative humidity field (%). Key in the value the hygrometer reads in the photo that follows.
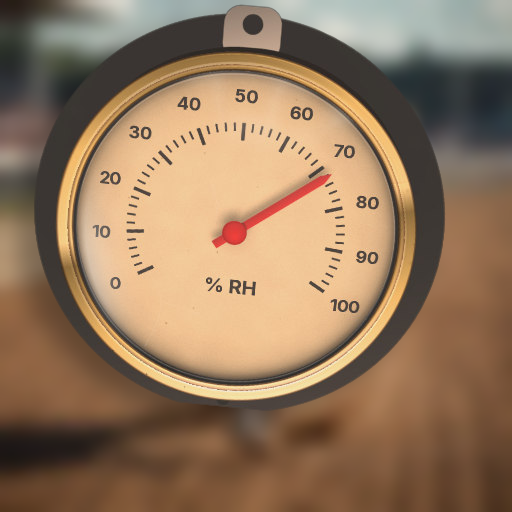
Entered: 72 %
